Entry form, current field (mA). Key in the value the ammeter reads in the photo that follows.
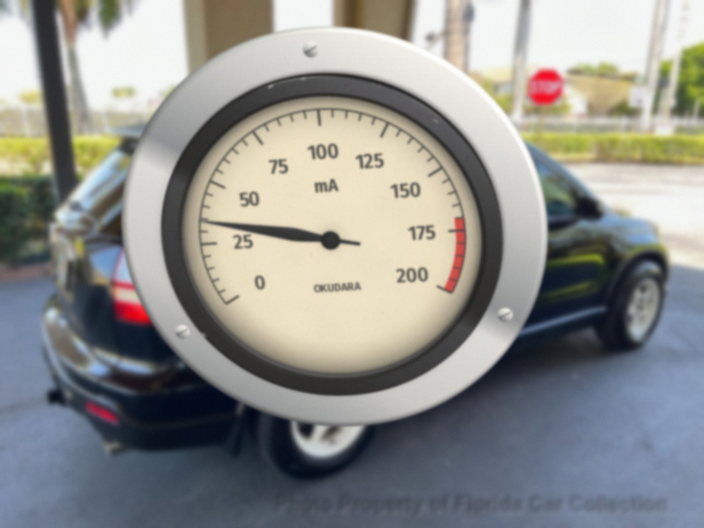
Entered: 35 mA
